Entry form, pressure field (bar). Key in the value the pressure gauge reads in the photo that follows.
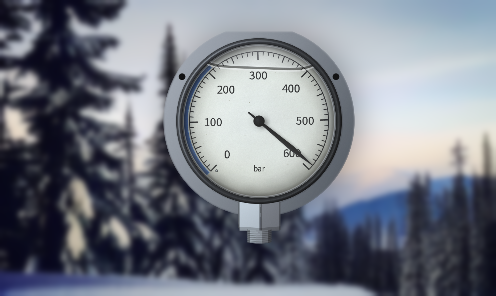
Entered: 590 bar
